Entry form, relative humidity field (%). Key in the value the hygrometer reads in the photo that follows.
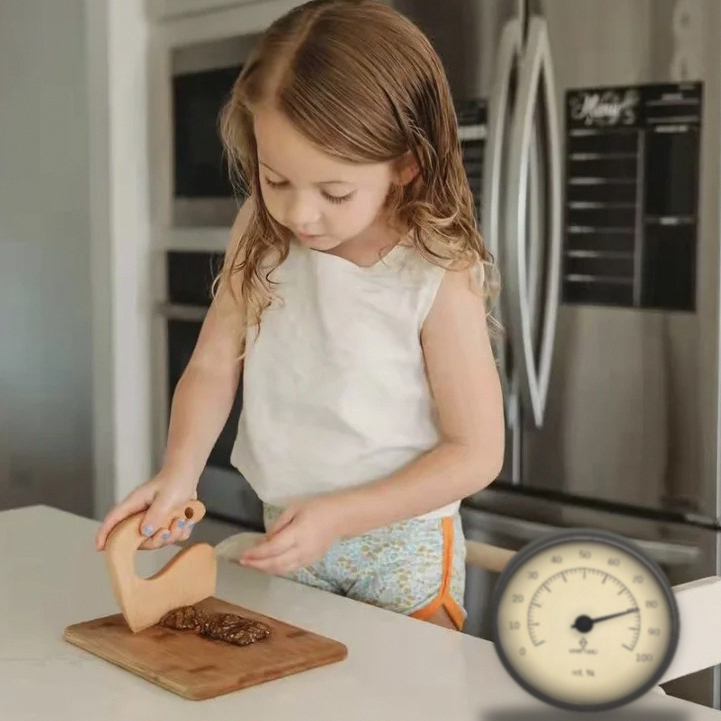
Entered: 80 %
